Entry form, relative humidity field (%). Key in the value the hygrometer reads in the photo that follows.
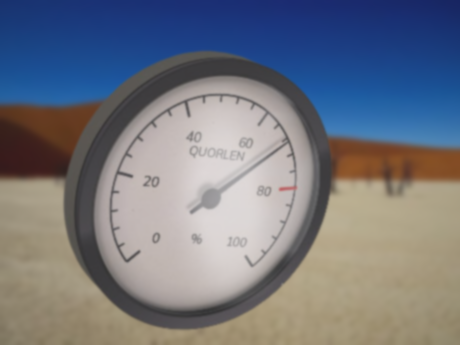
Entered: 68 %
